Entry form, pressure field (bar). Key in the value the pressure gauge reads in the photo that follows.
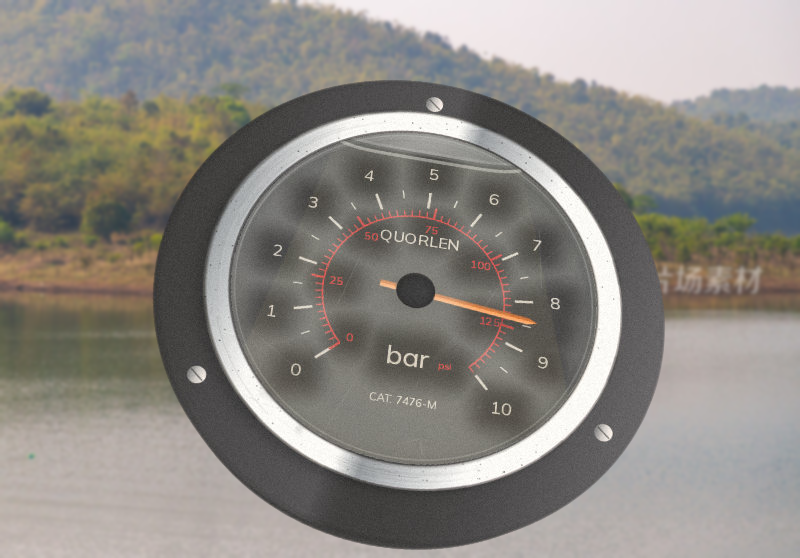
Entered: 8.5 bar
